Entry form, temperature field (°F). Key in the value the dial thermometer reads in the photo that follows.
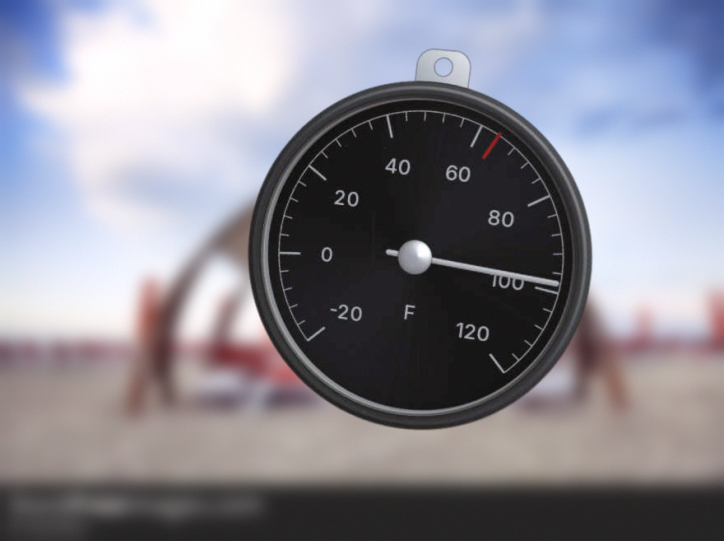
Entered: 98 °F
